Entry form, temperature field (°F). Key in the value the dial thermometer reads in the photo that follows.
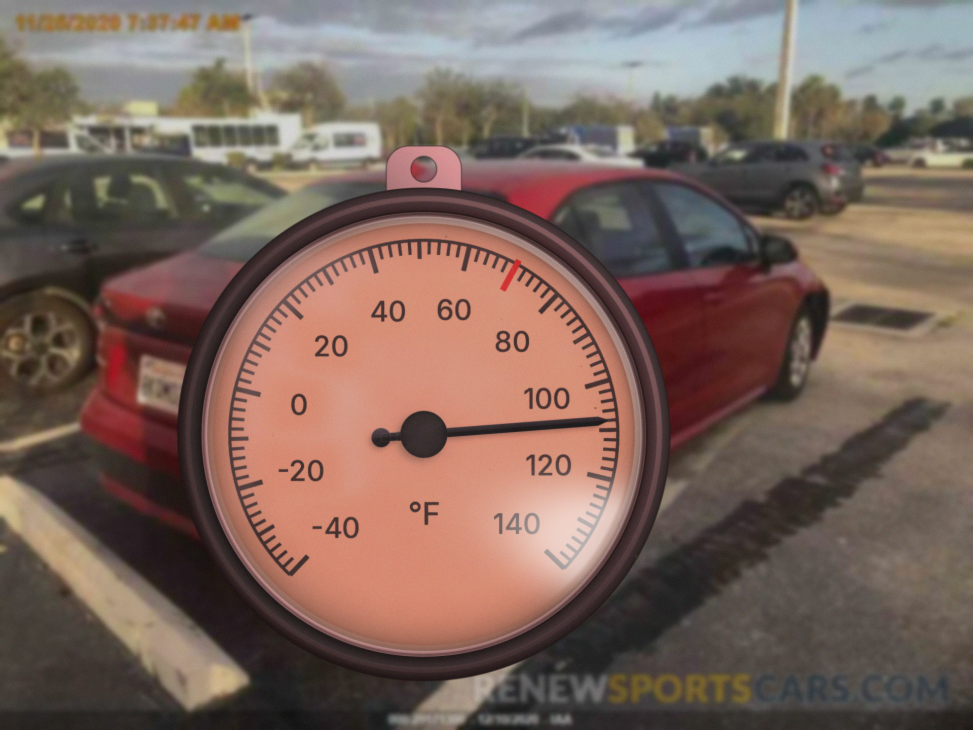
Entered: 108 °F
